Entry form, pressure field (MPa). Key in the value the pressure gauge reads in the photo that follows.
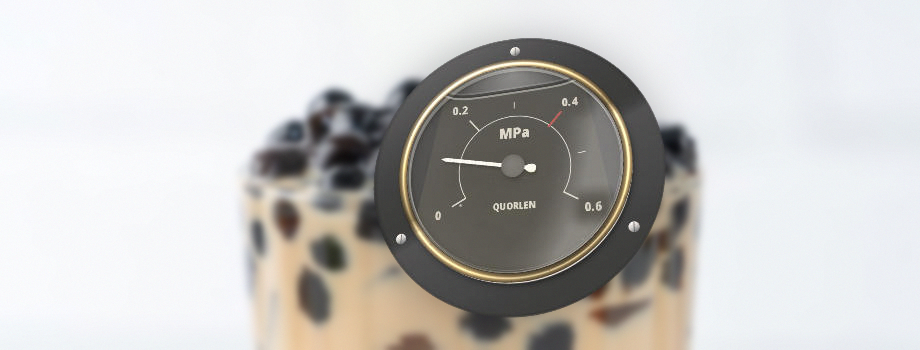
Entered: 0.1 MPa
